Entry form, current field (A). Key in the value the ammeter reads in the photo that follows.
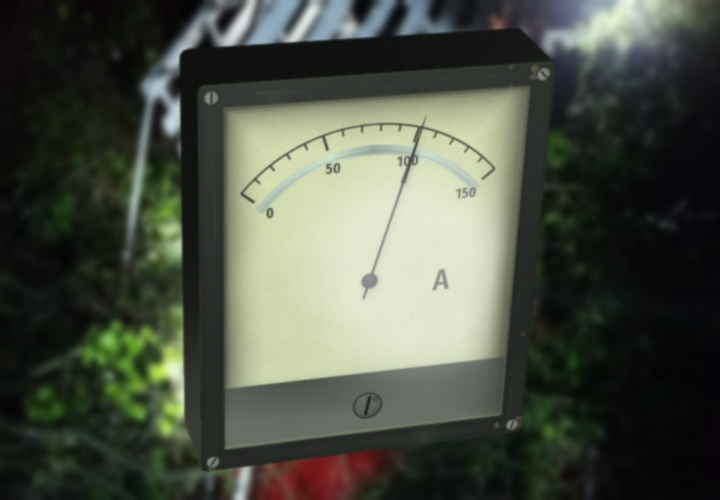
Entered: 100 A
